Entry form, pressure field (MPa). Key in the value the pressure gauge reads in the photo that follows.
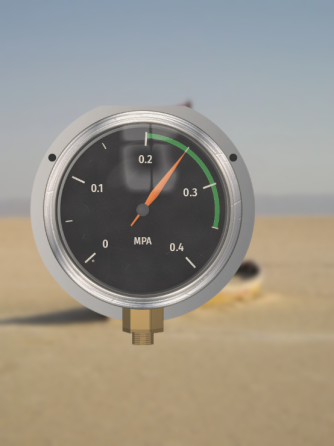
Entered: 0.25 MPa
